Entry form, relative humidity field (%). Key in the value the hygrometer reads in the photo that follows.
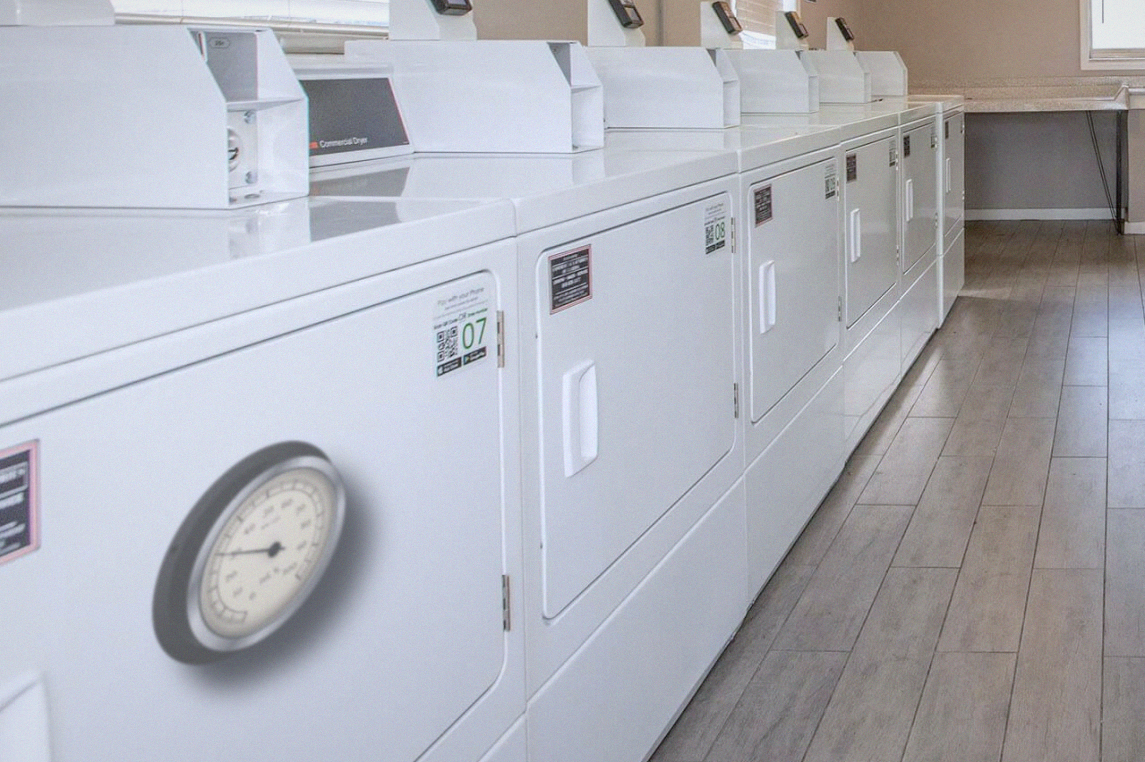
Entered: 30 %
